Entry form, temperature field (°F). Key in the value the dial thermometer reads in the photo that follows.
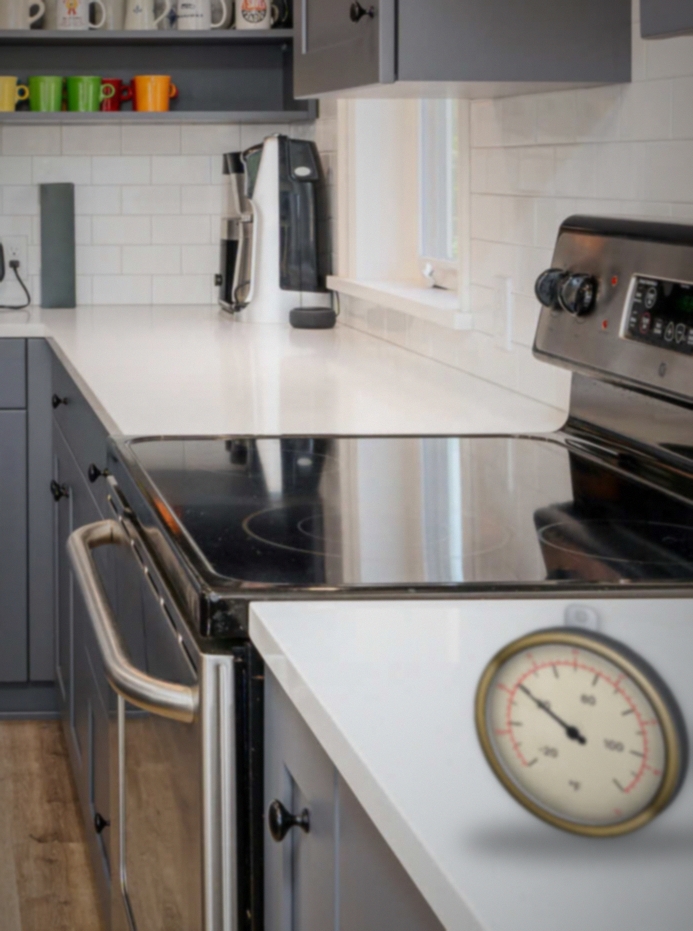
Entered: 20 °F
